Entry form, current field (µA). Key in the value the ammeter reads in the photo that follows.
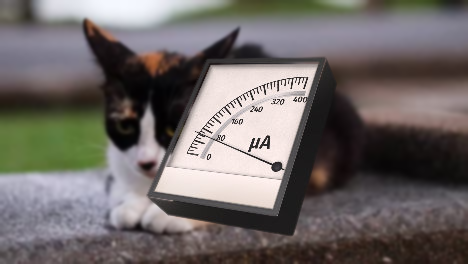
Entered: 60 µA
